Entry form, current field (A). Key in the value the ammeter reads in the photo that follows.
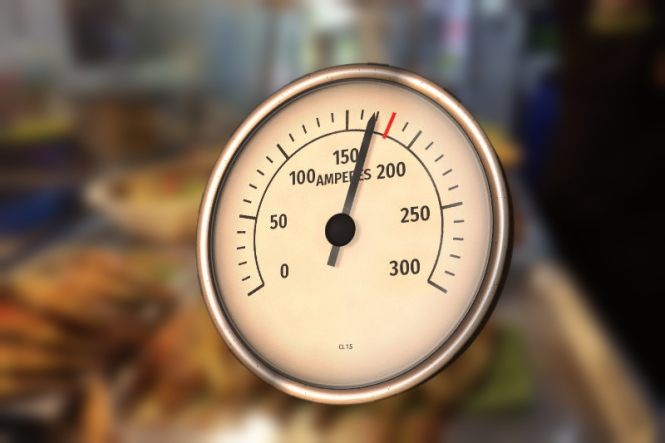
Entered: 170 A
